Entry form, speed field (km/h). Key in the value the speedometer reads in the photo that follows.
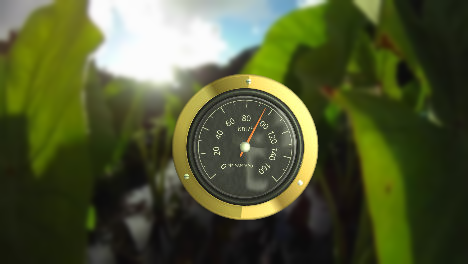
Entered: 95 km/h
